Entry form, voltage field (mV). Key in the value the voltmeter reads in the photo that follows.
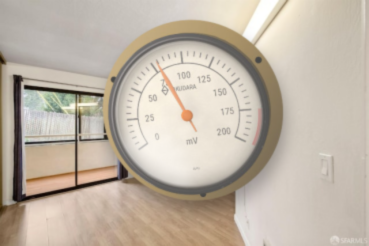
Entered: 80 mV
